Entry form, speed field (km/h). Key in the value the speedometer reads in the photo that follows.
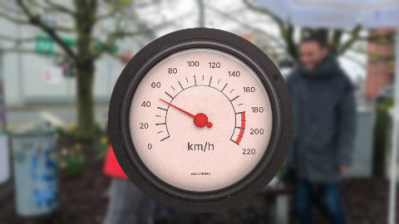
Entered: 50 km/h
